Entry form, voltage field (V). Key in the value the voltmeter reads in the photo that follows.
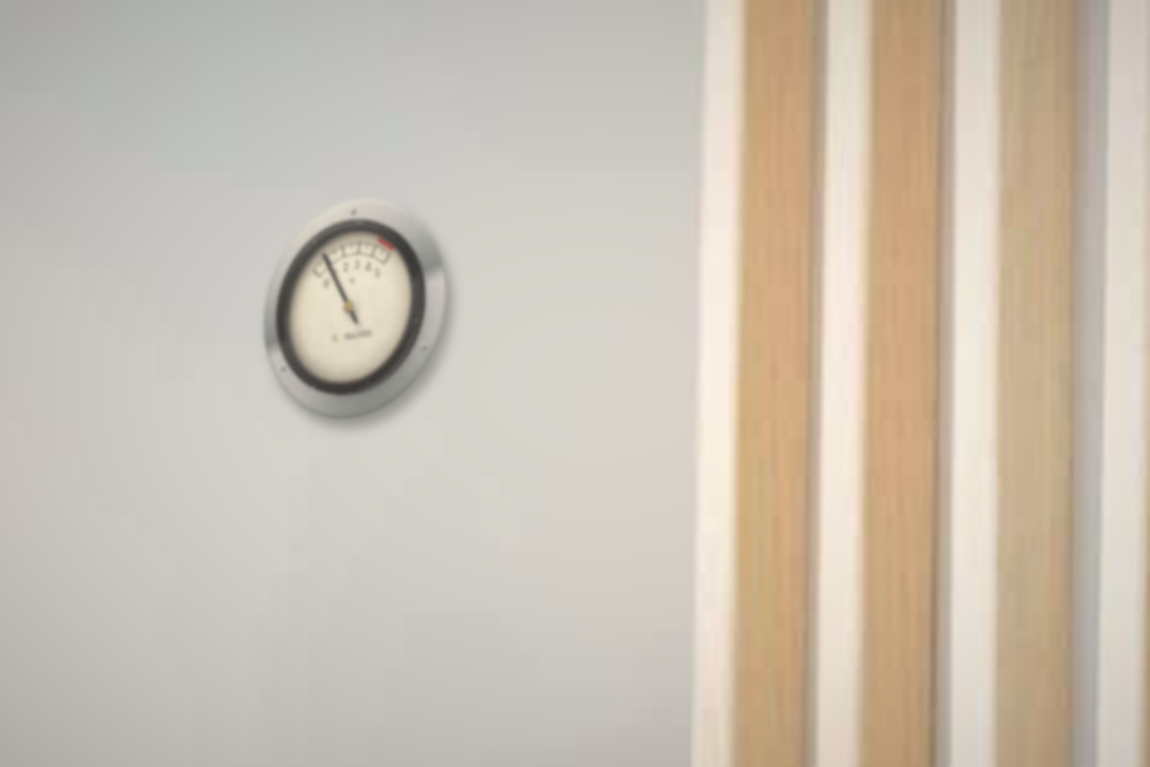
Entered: 1 V
